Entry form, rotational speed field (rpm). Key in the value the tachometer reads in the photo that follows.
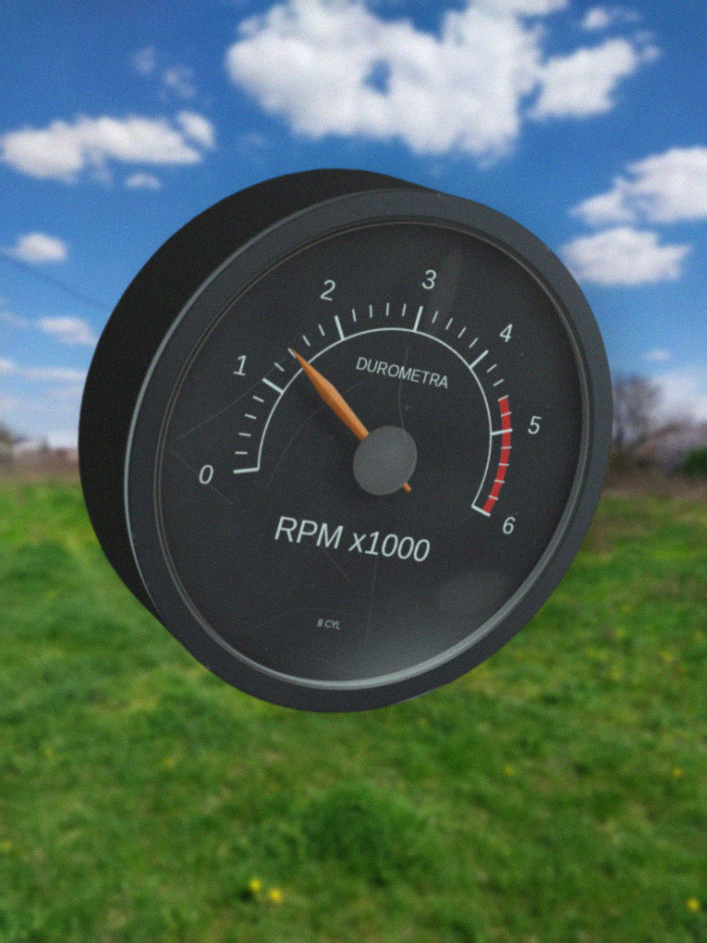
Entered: 1400 rpm
